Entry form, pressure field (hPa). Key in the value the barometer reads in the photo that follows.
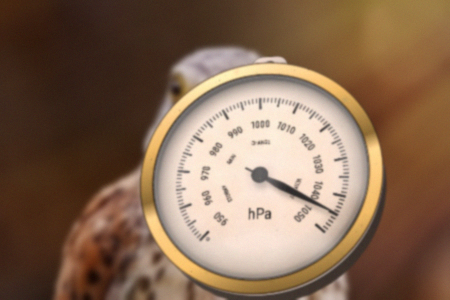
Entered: 1045 hPa
